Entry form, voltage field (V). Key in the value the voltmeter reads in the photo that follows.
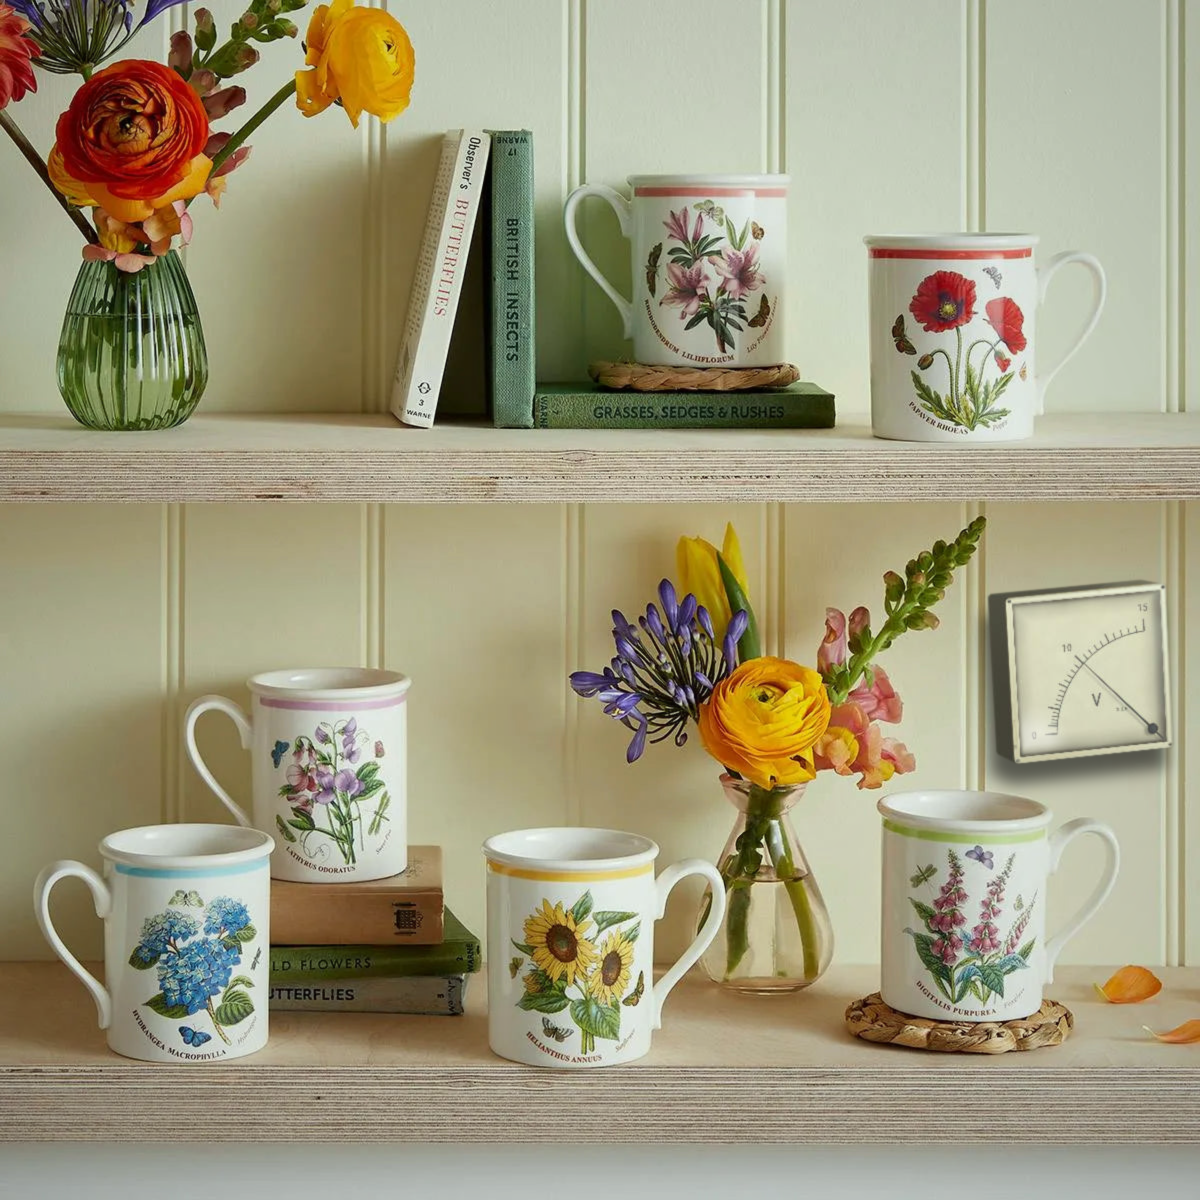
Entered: 10 V
